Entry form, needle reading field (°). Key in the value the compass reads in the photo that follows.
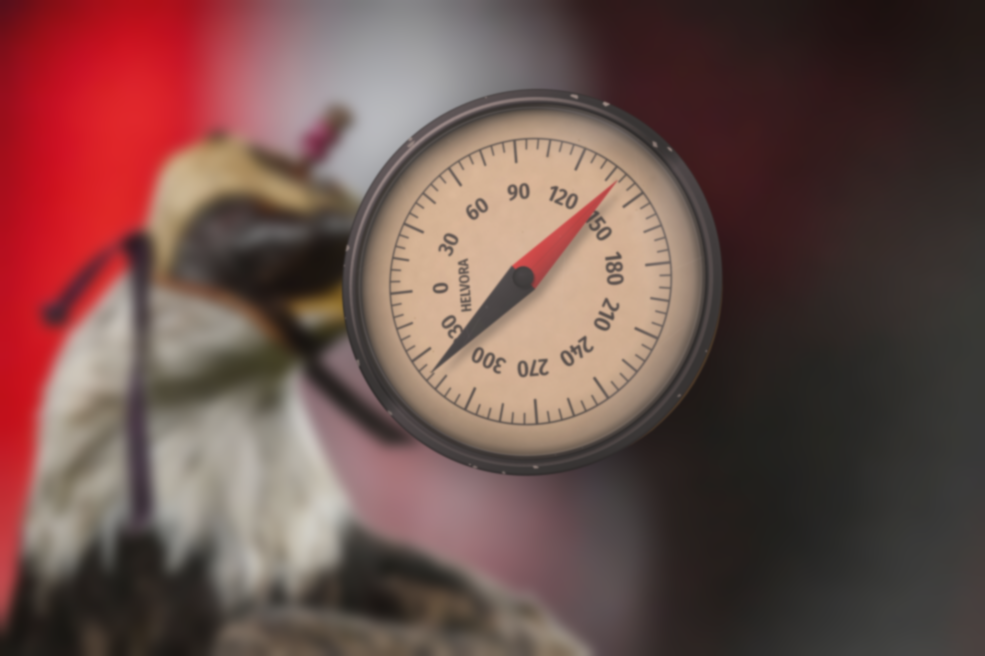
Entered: 140 °
